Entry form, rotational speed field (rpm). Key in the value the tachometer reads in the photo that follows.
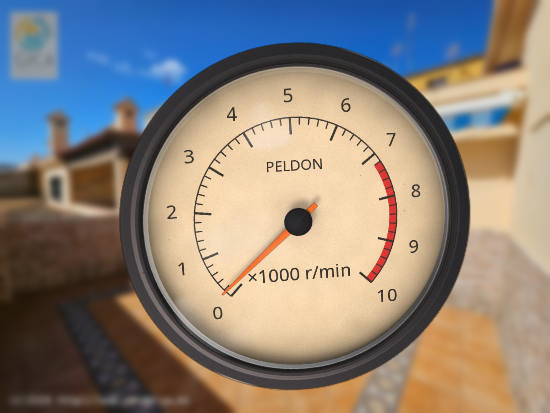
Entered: 200 rpm
